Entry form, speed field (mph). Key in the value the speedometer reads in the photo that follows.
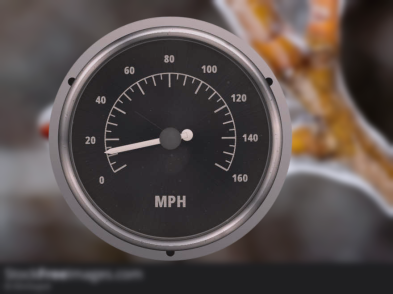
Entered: 12.5 mph
